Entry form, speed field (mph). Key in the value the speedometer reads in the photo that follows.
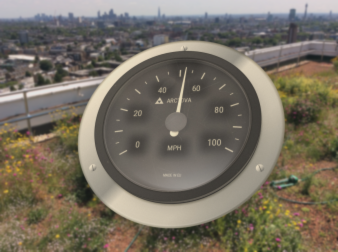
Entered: 52.5 mph
